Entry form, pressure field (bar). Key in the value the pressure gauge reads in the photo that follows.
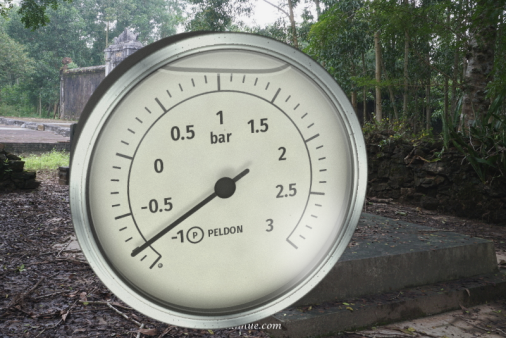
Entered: -0.8 bar
